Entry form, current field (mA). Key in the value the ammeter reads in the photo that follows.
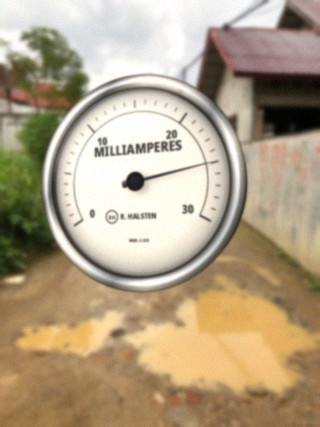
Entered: 25 mA
